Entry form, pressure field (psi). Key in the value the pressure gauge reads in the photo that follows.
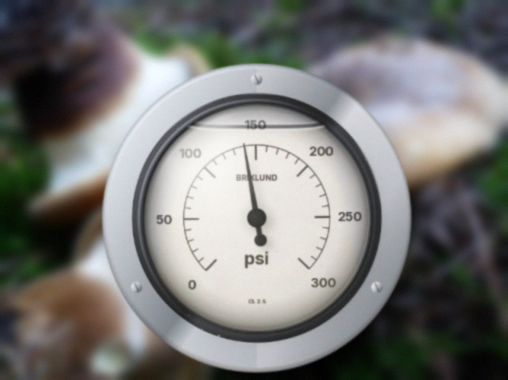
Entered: 140 psi
